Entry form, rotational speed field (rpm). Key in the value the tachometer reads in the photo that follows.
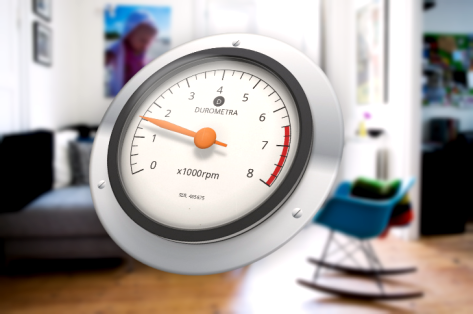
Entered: 1500 rpm
